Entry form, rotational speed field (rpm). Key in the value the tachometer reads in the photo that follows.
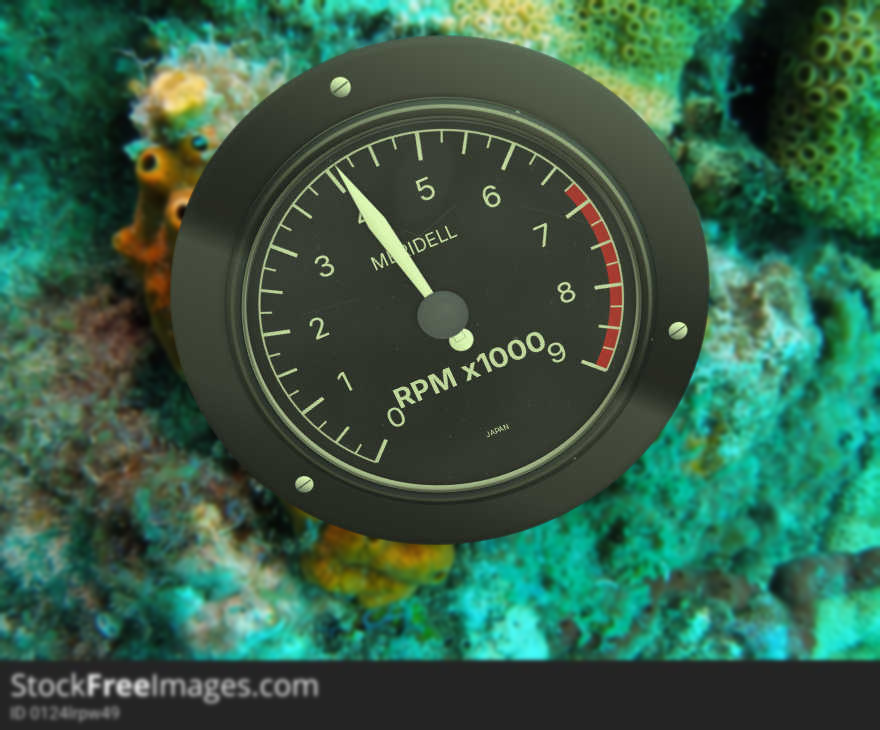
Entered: 4125 rpm
